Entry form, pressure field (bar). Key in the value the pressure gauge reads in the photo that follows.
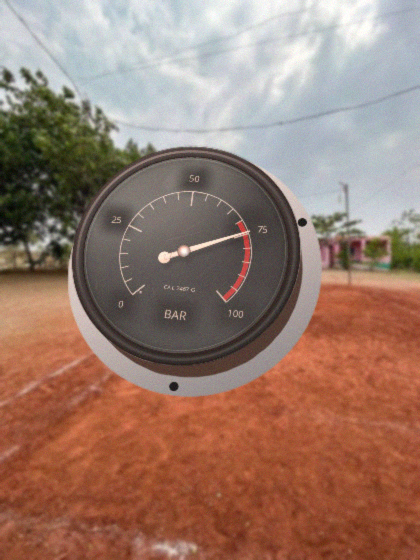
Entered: 75 bar
